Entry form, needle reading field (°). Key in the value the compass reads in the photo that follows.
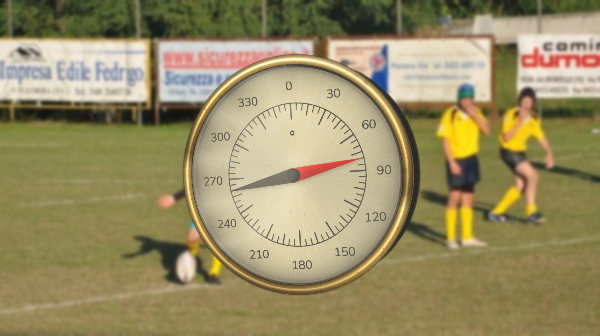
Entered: 80 °
